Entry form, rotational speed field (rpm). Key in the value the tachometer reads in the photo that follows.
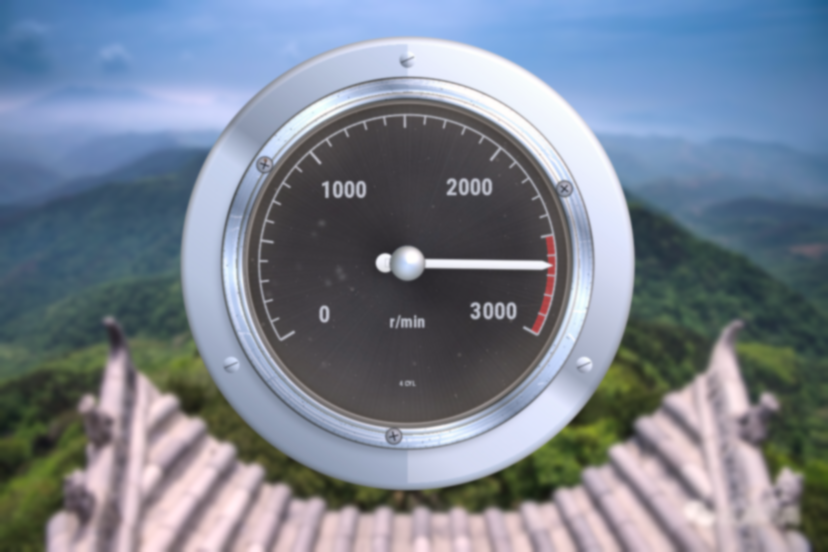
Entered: 2650 rpm
